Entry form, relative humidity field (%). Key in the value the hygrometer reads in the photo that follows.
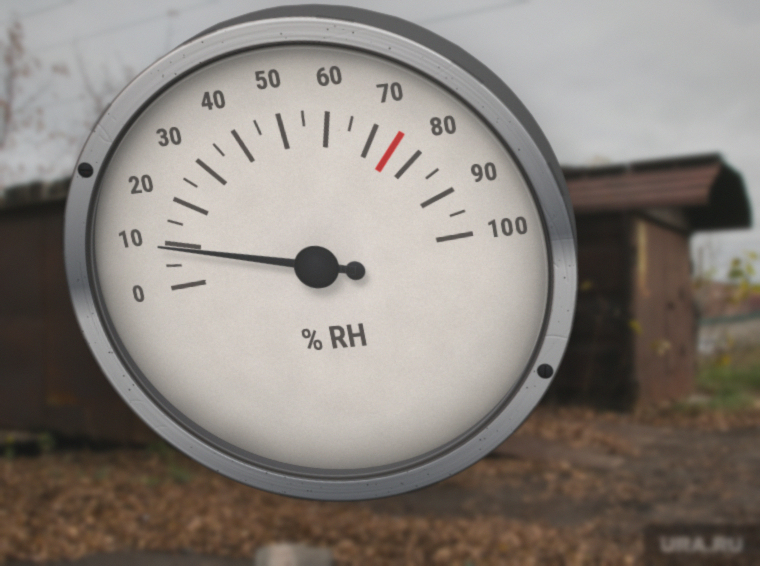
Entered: 10 %
